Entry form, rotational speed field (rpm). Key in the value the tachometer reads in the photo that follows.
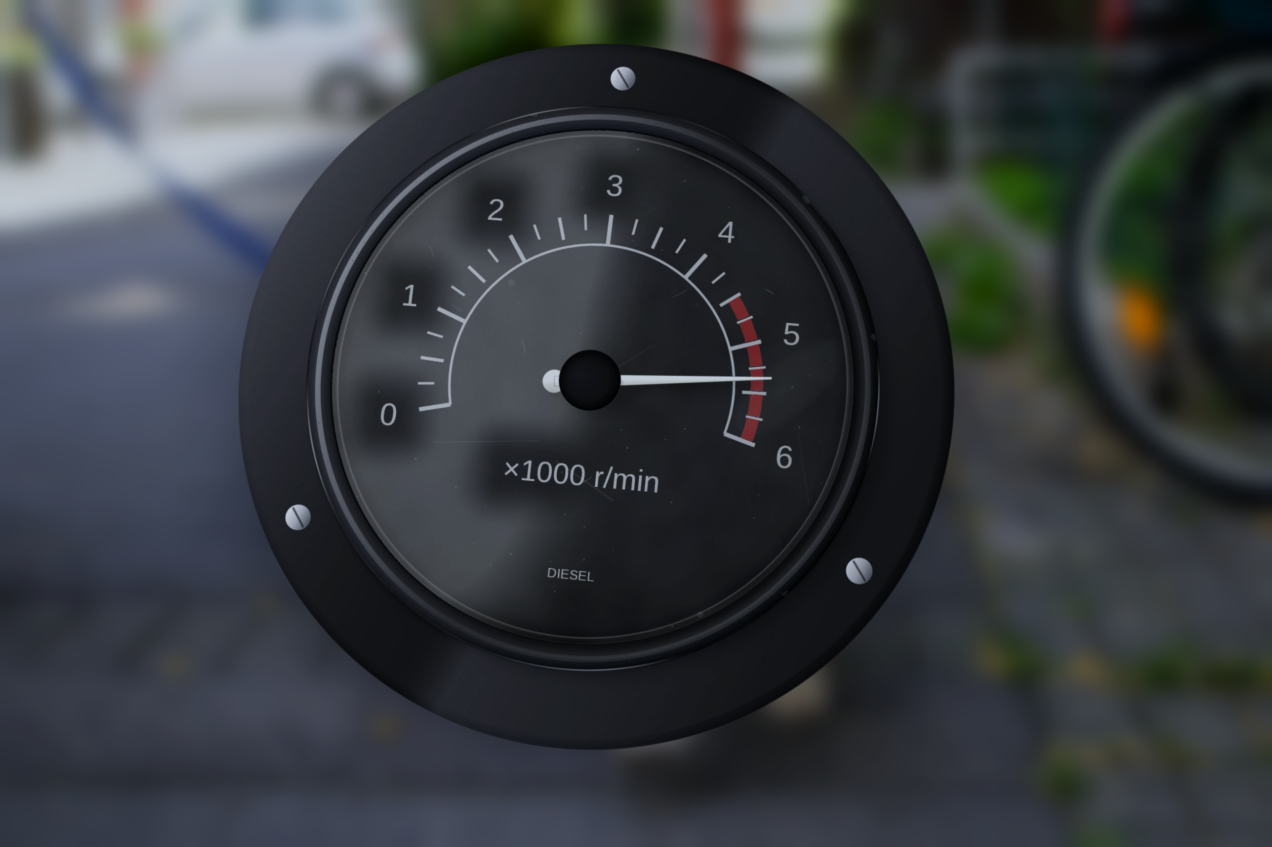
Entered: 5375 rpm
